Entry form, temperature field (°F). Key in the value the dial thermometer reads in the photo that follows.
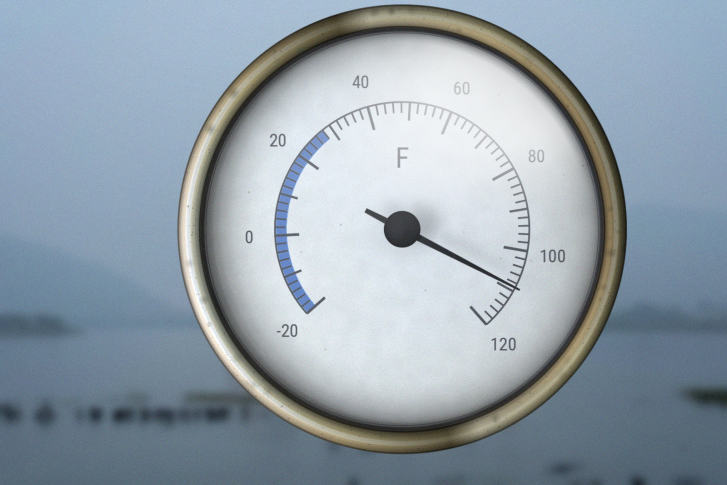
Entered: 109 °F
